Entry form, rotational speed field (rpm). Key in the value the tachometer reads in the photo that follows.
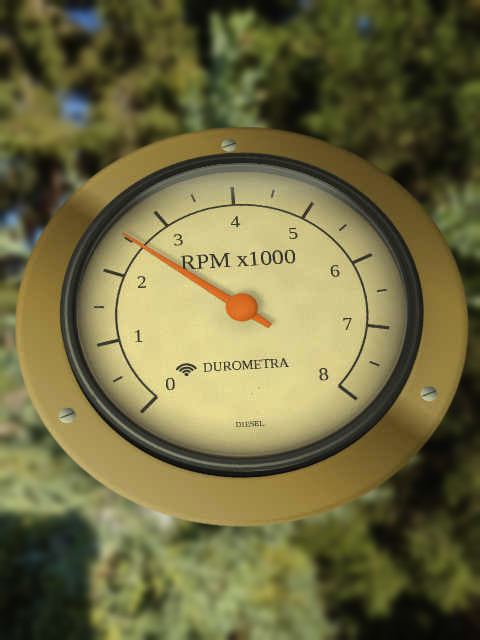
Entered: 2500 rpm
